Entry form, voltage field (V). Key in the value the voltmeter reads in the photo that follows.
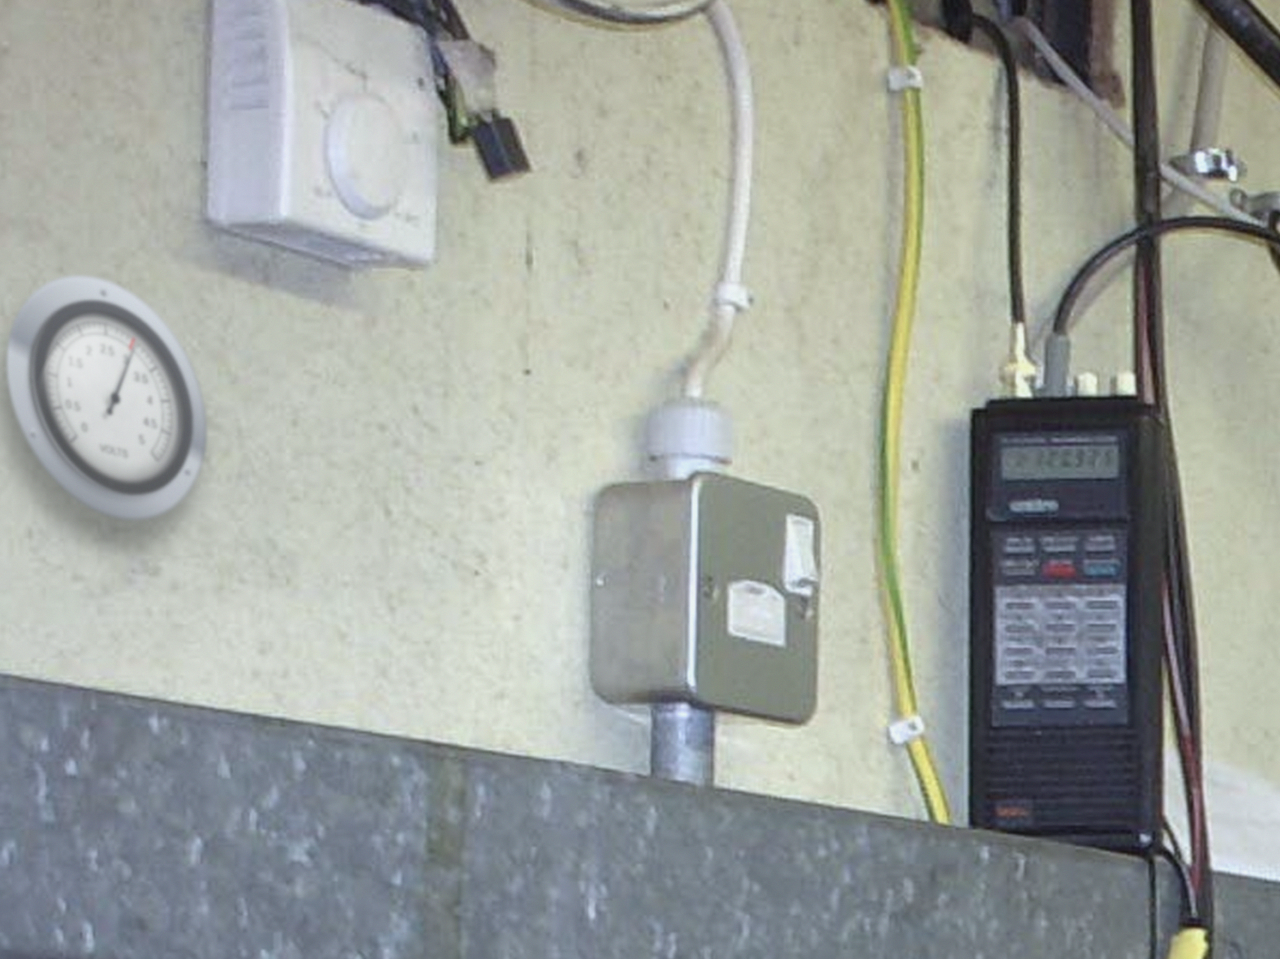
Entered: 3 V
